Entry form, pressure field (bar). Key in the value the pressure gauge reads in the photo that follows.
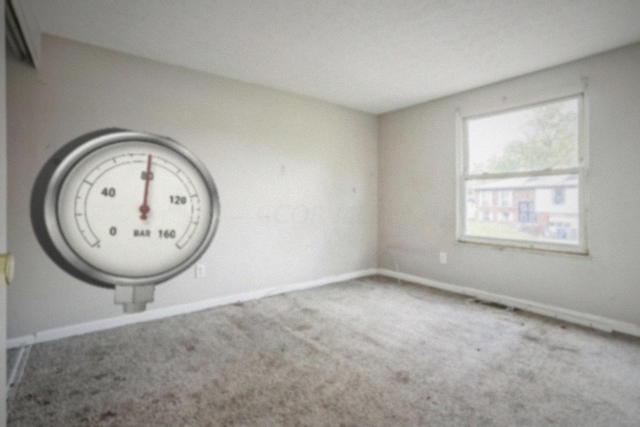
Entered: 80 bar
